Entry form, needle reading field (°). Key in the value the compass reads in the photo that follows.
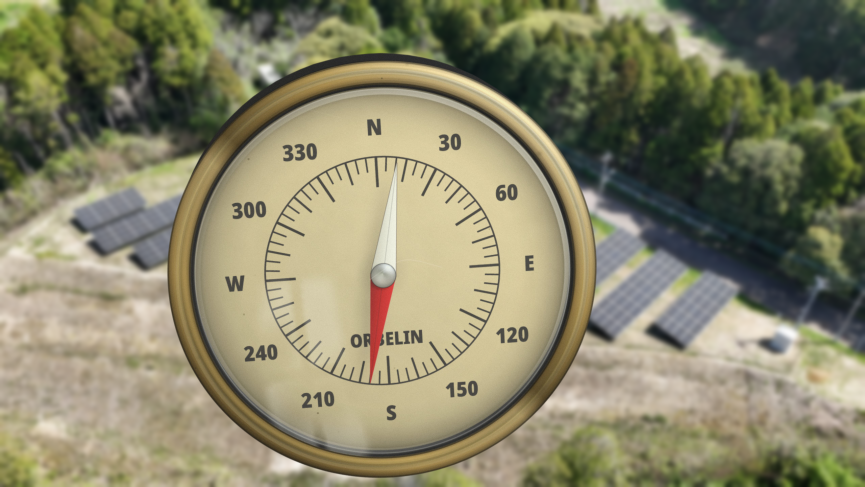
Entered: 190 °
